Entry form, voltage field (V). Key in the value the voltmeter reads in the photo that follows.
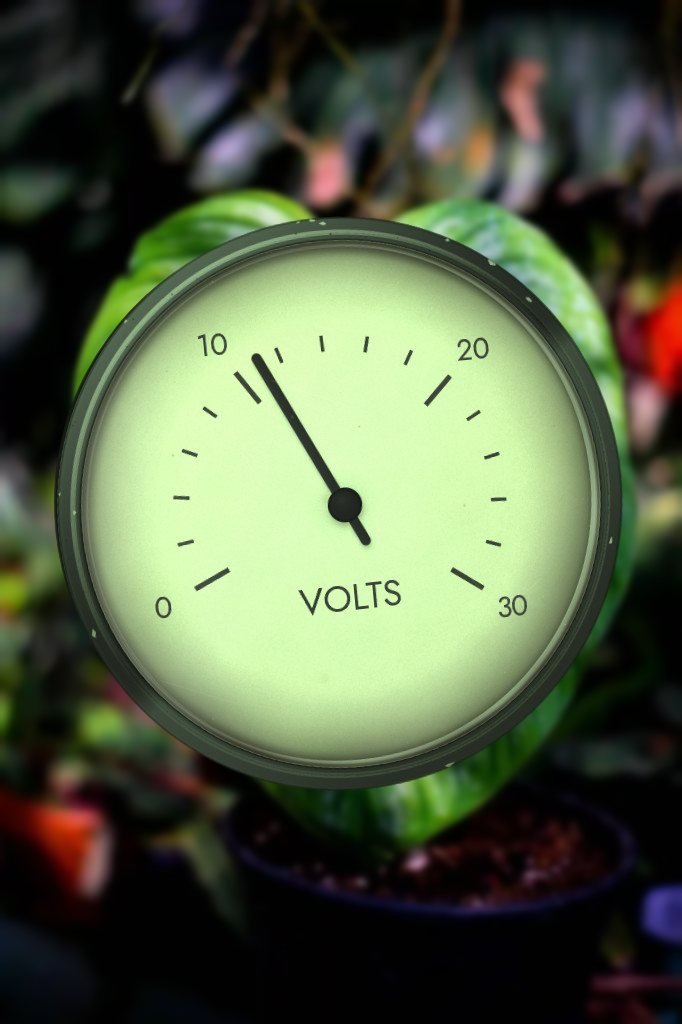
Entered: 11 V
